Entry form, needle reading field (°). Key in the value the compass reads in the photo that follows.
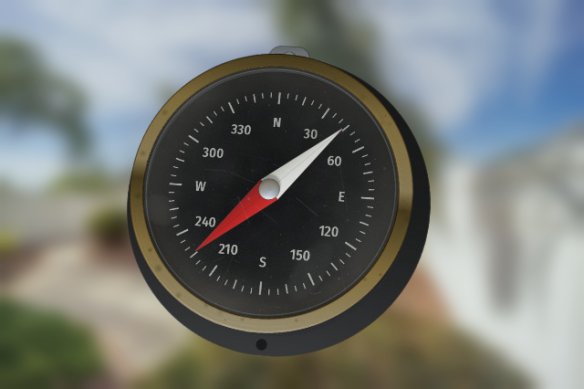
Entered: 225 °
